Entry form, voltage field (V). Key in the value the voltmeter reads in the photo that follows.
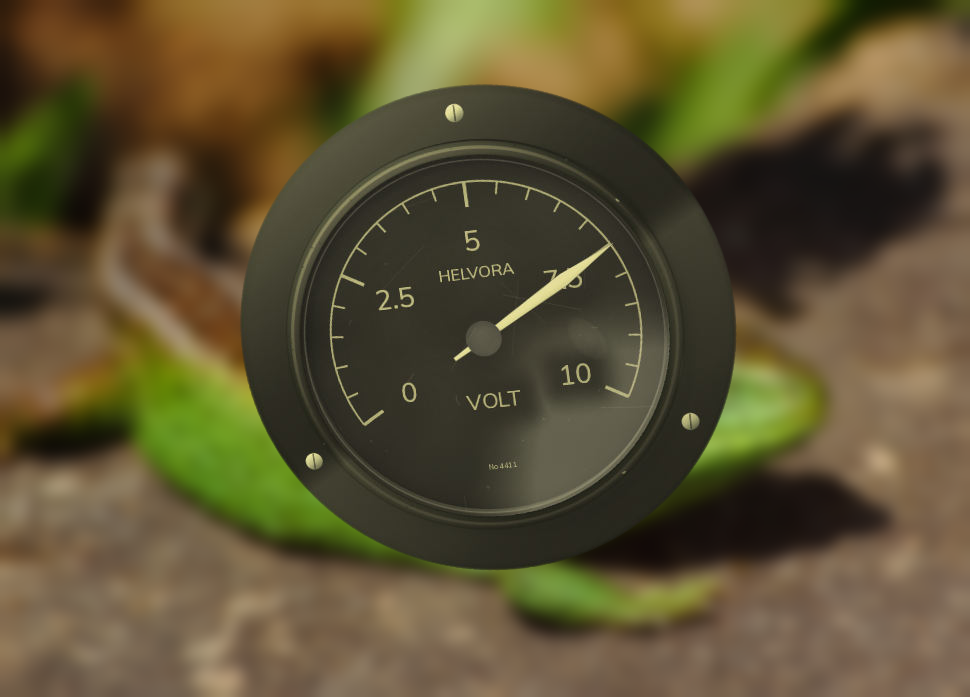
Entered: 7.5 V
